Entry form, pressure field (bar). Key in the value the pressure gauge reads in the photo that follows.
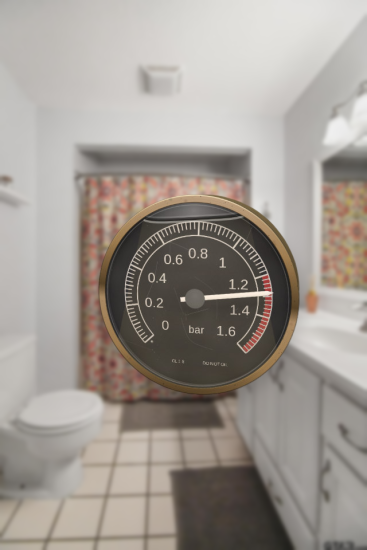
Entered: 1.28 bar
